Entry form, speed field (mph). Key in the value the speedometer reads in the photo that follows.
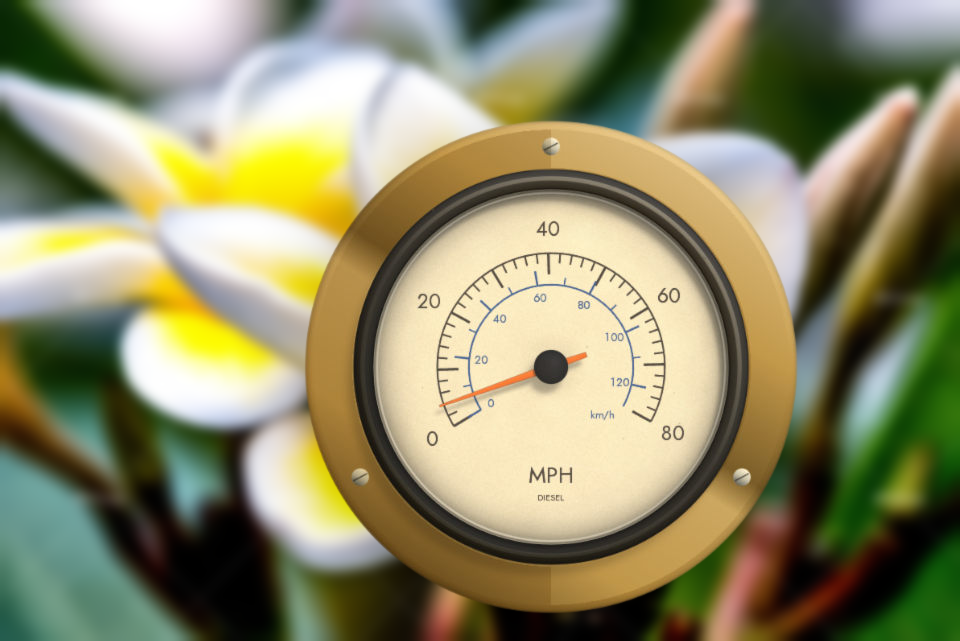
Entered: 4 mph
